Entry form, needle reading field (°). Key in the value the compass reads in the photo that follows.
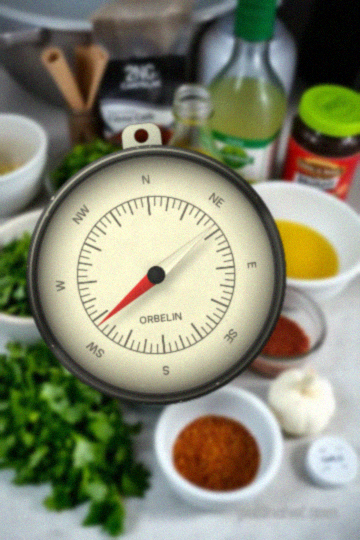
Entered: 235 °
